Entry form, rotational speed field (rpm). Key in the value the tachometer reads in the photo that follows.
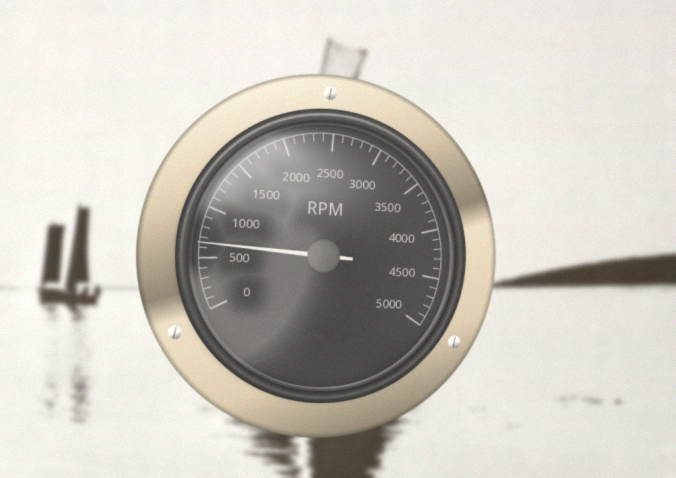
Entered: 650 rpm
